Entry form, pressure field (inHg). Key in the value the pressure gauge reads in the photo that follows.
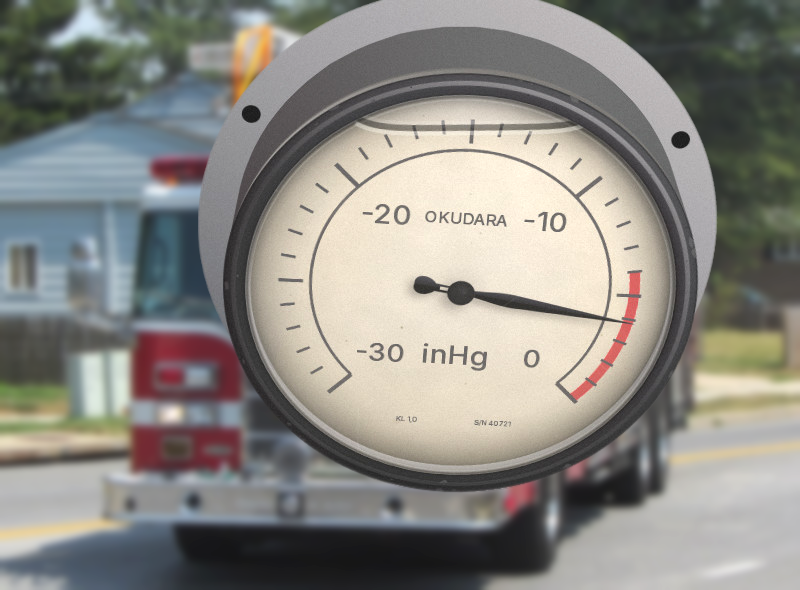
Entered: -4 inHg
